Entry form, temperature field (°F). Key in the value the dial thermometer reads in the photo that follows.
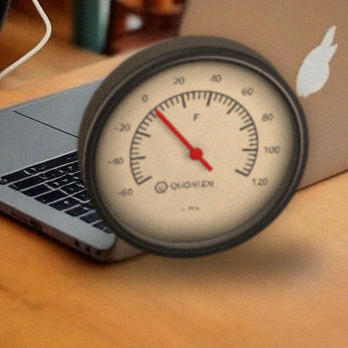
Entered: 0 °F
